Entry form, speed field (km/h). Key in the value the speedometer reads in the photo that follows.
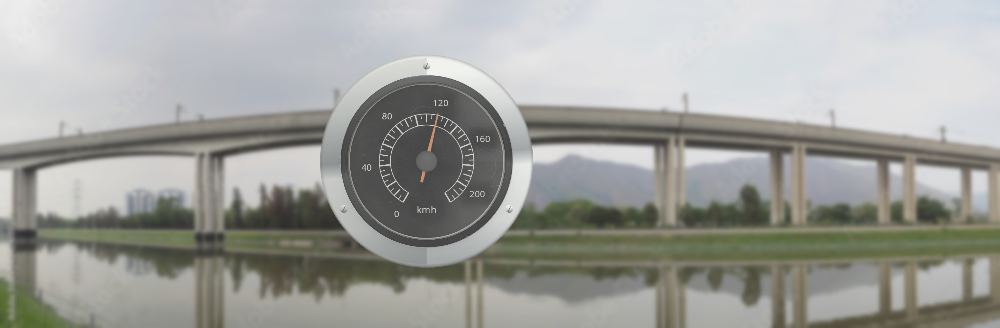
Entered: 120 km/h
